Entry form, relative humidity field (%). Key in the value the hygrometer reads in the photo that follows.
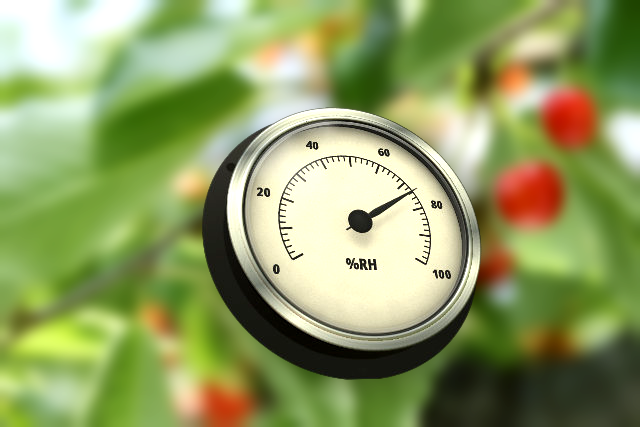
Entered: 74 %
